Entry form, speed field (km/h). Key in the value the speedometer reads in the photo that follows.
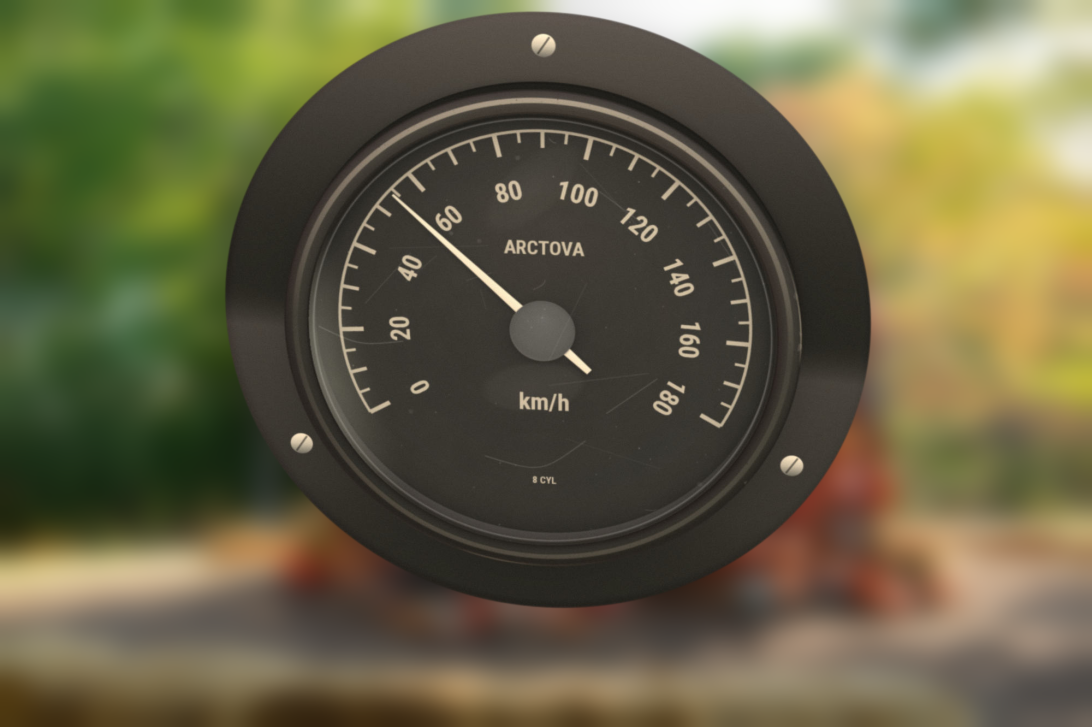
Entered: 55 km/h
